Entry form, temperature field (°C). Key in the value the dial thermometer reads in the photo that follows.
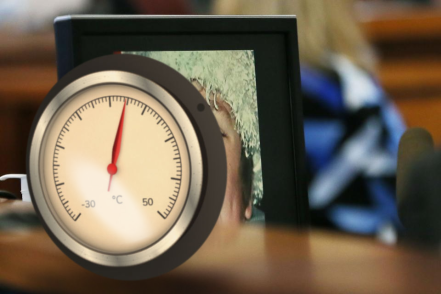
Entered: 15 °C
